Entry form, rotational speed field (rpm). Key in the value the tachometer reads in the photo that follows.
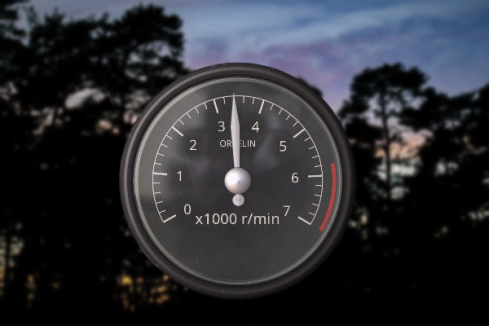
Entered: 3400 rpm
